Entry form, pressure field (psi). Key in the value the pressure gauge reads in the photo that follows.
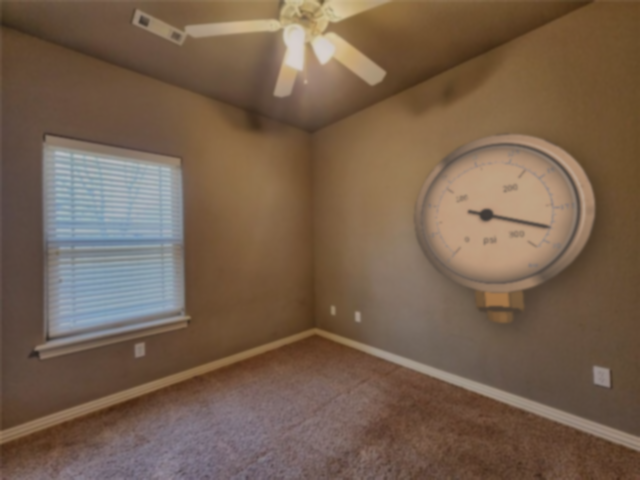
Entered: 275 psi
